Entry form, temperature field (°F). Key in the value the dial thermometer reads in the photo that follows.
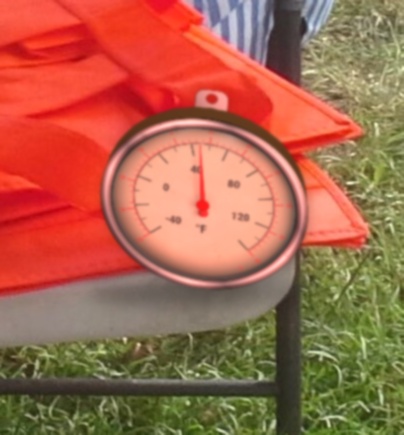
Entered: 45 °F
